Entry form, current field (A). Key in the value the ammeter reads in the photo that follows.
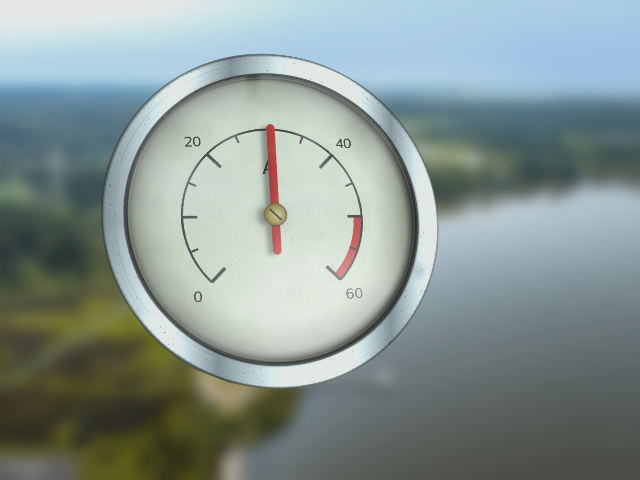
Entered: 30 A
